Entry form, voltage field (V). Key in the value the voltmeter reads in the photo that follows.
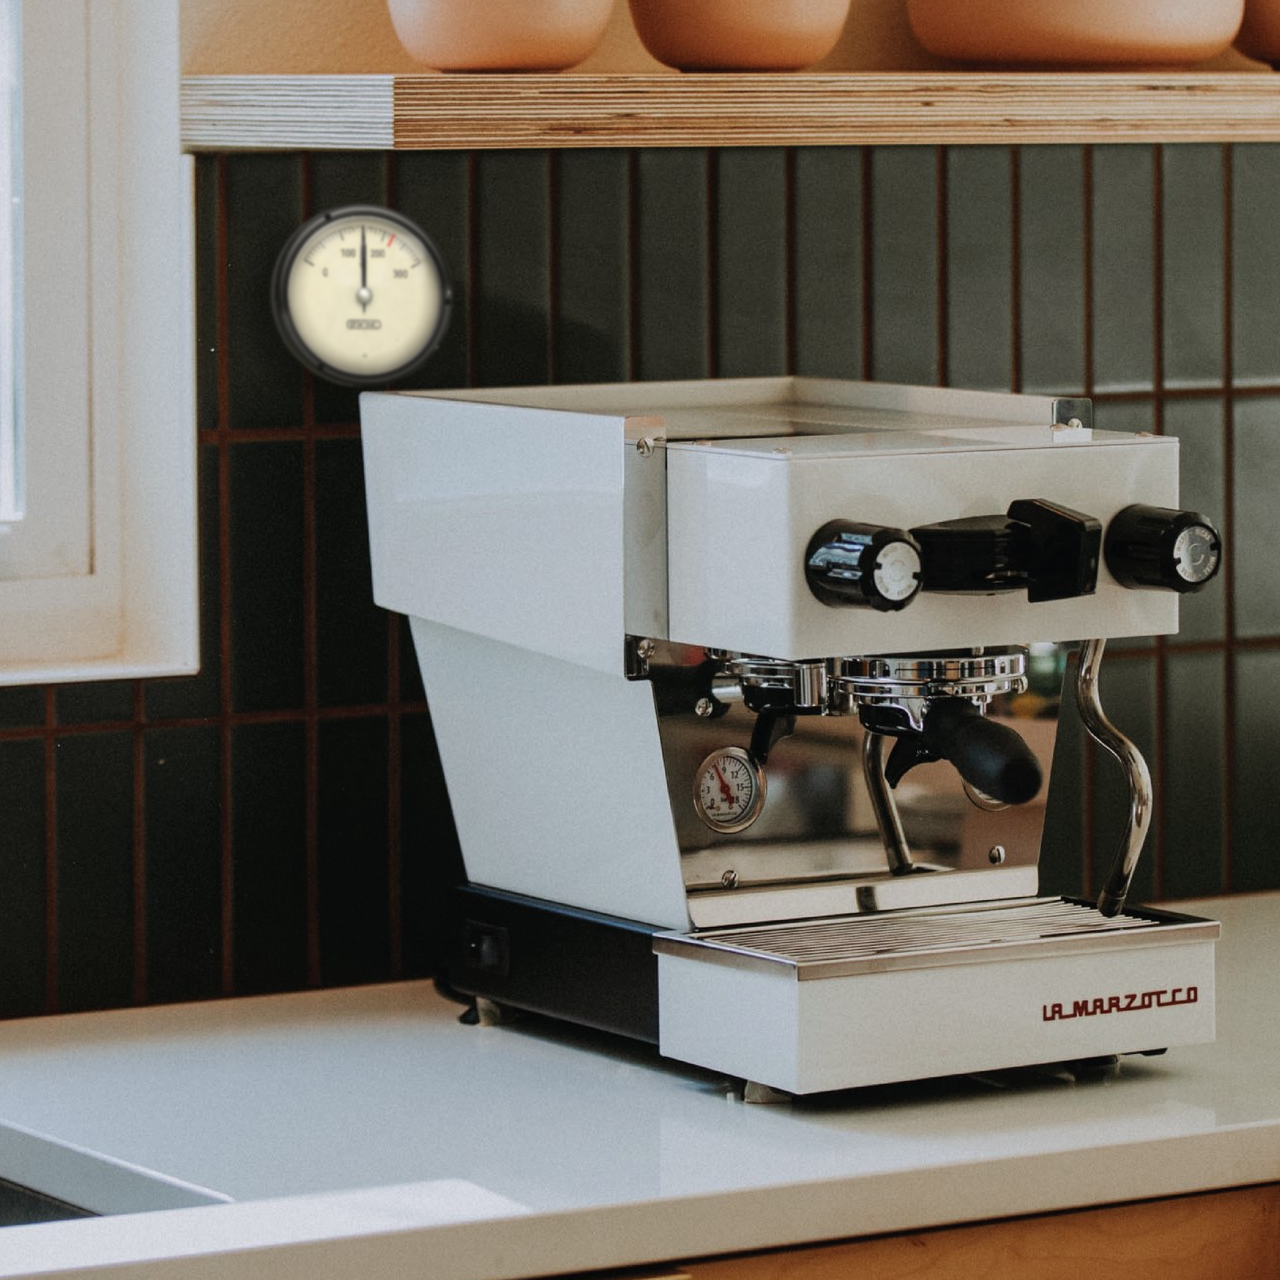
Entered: 150 V
